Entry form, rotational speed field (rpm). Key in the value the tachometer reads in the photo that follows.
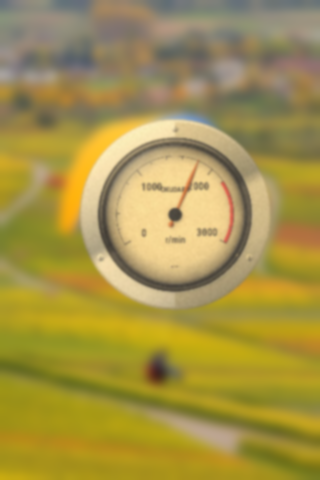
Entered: 1800 rpm
